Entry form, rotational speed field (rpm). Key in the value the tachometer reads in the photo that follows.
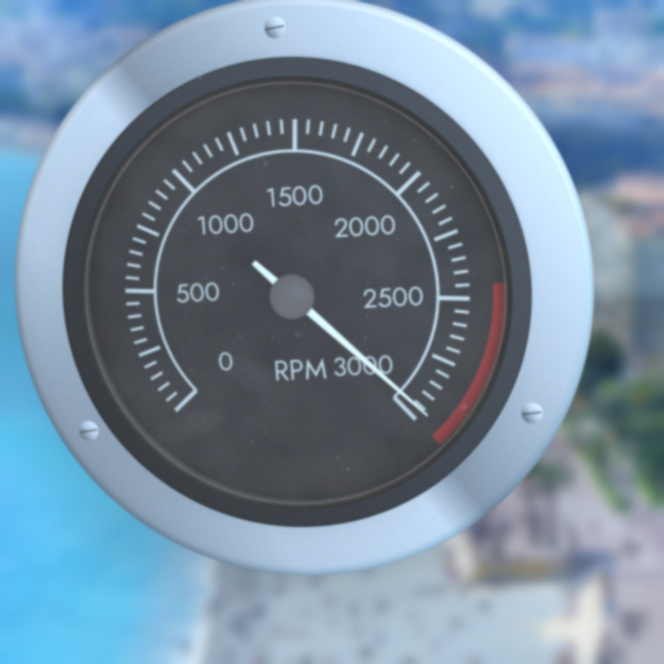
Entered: 2950 rpm
